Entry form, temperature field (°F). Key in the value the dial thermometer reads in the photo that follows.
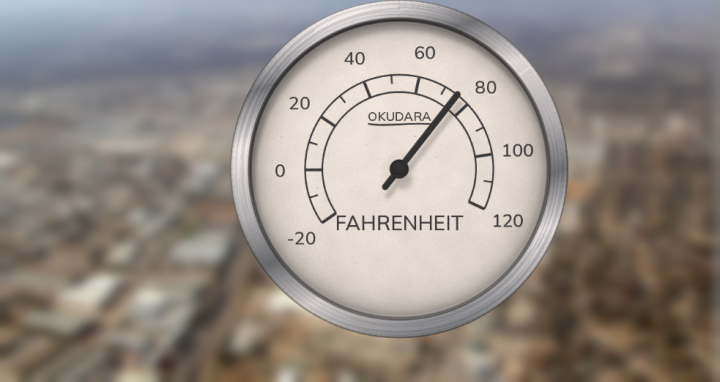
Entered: 75 °F
